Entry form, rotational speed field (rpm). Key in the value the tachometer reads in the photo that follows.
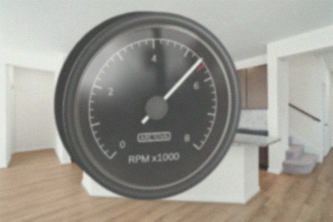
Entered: 5400 rpm
